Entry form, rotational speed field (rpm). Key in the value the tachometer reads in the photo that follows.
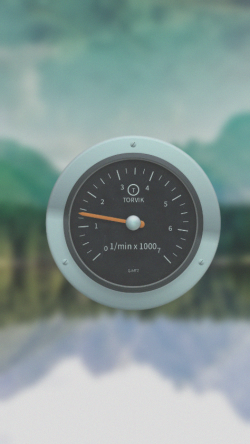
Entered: 1375 rpm
